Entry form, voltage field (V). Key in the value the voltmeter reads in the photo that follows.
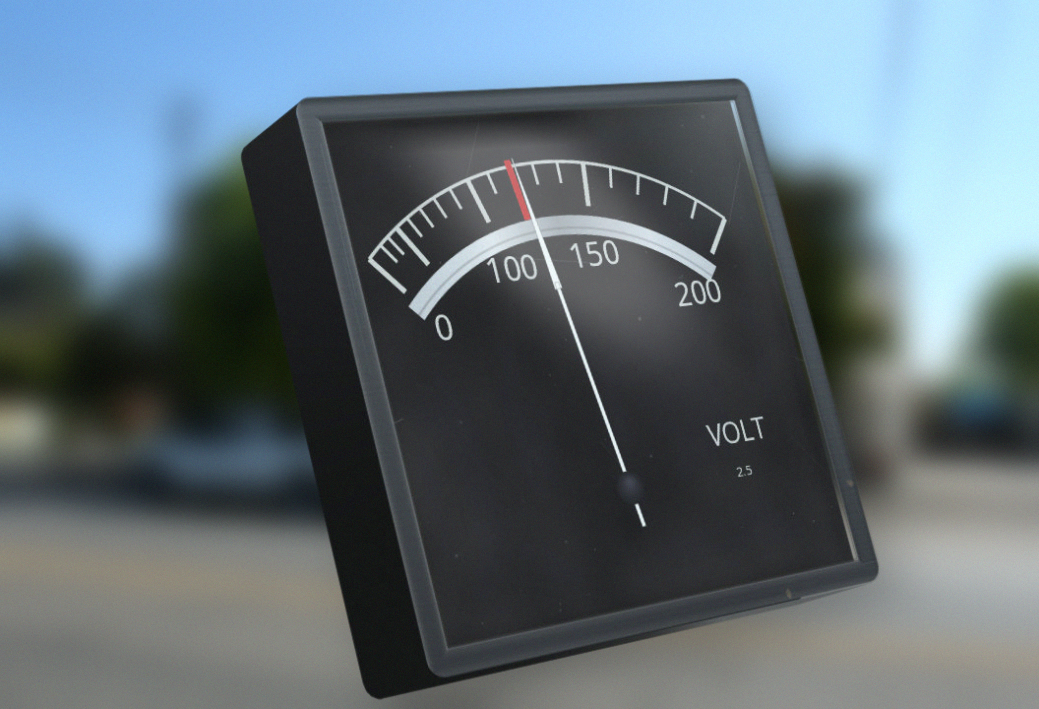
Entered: 120 V
